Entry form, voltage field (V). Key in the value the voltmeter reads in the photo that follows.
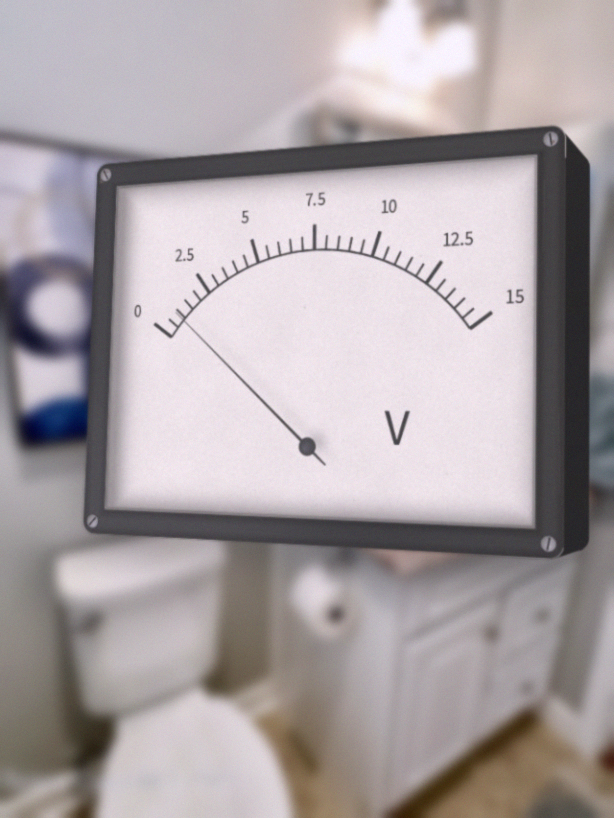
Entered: 1 V
